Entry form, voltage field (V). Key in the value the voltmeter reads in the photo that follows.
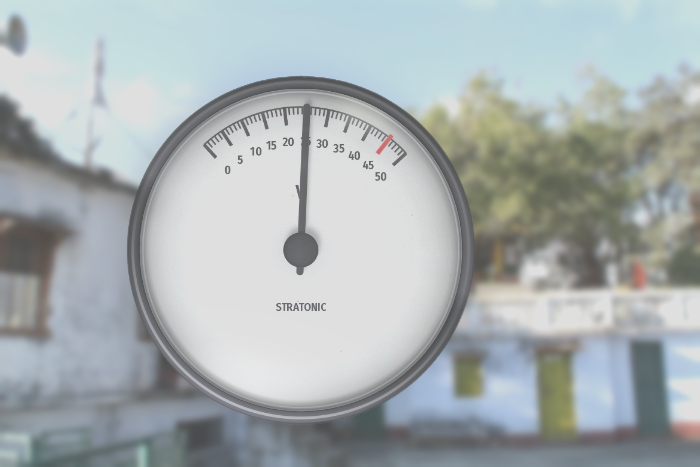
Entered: 25 V
